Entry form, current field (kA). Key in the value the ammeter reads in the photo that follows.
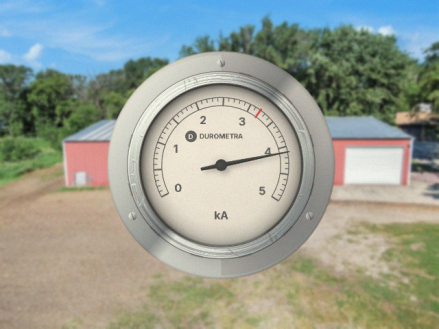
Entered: 4.1 kA
